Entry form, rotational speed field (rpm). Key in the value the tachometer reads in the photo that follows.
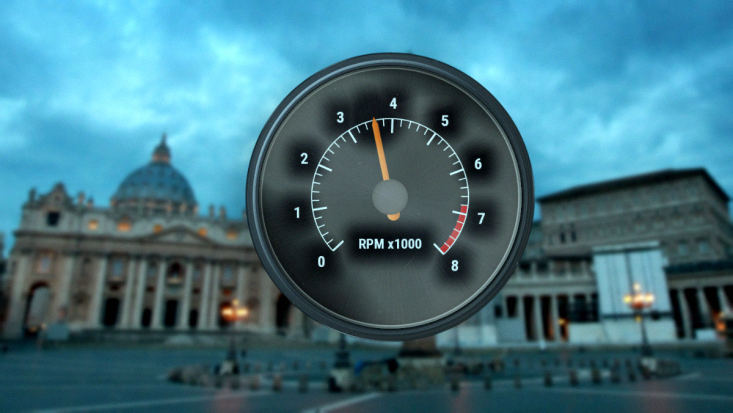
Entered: 3600 rpm
